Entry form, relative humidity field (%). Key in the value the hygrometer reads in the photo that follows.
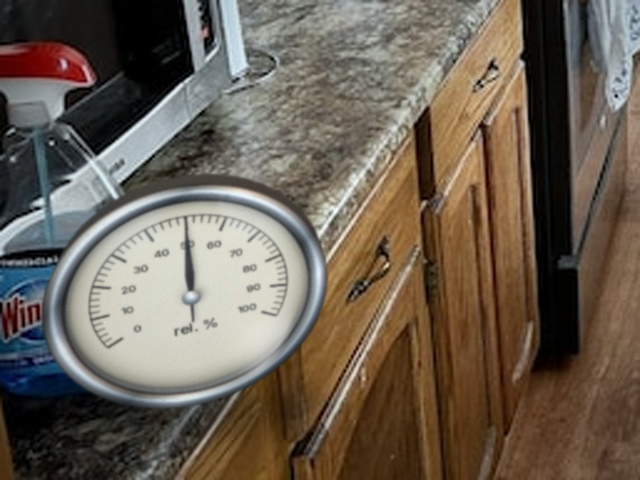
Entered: 50 %
